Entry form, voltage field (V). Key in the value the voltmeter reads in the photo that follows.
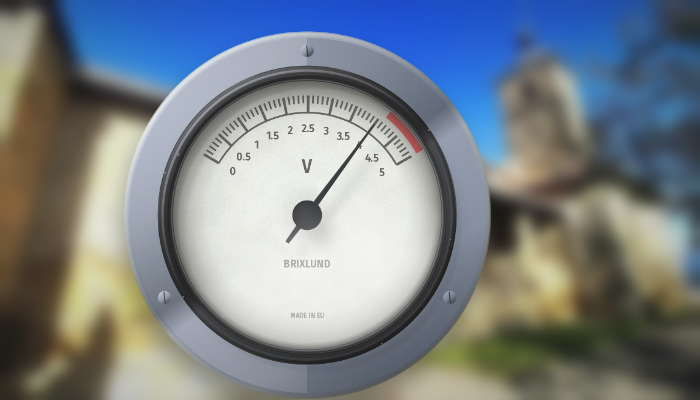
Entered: 4 V
